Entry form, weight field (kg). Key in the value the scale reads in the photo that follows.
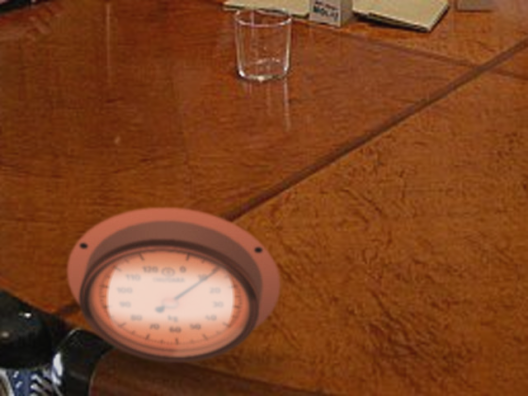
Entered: 10 kg
